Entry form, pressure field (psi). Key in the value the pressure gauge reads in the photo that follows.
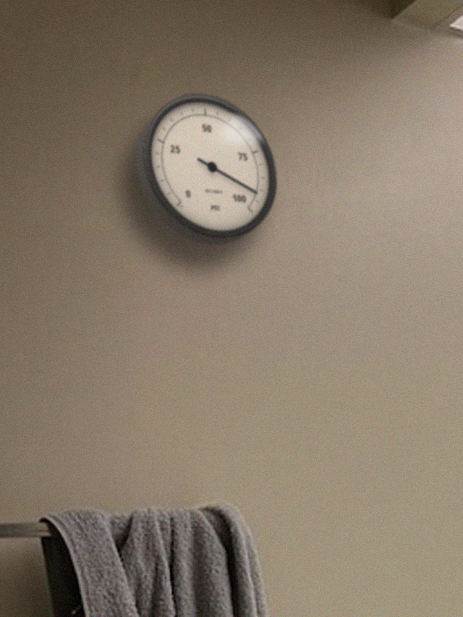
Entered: 92.5 psi
